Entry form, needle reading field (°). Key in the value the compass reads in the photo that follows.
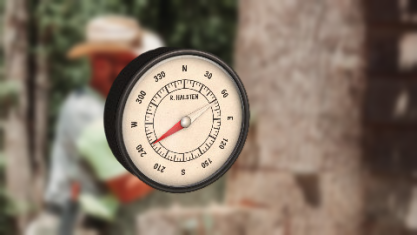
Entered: 240 °
